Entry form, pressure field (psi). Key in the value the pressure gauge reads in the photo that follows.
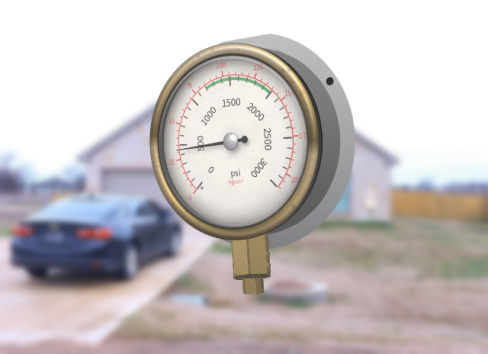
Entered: 450 psi
